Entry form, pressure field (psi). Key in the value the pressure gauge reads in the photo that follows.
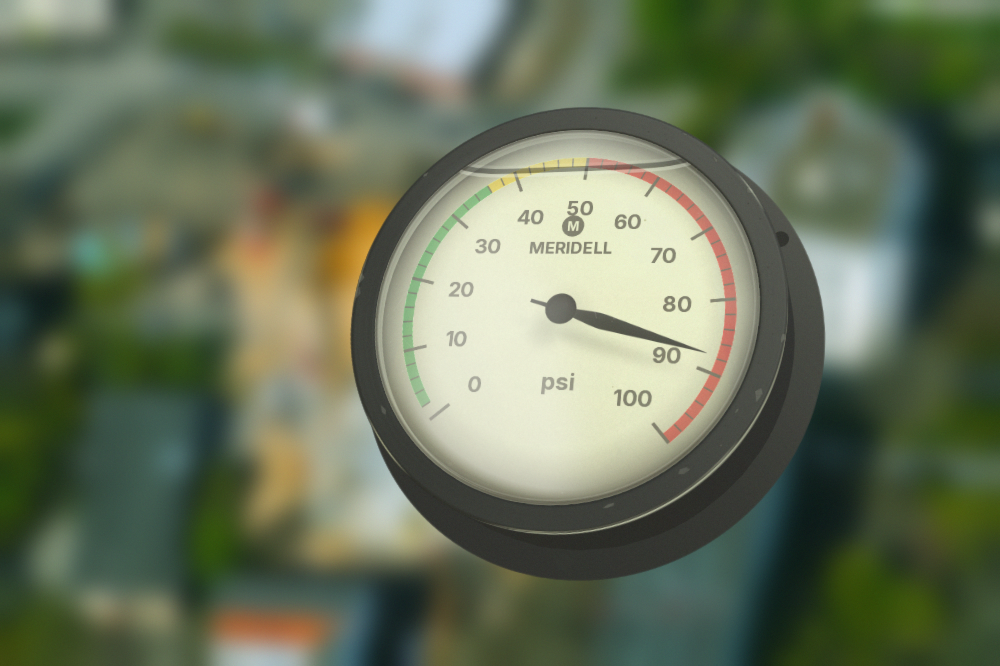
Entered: 88 psi
